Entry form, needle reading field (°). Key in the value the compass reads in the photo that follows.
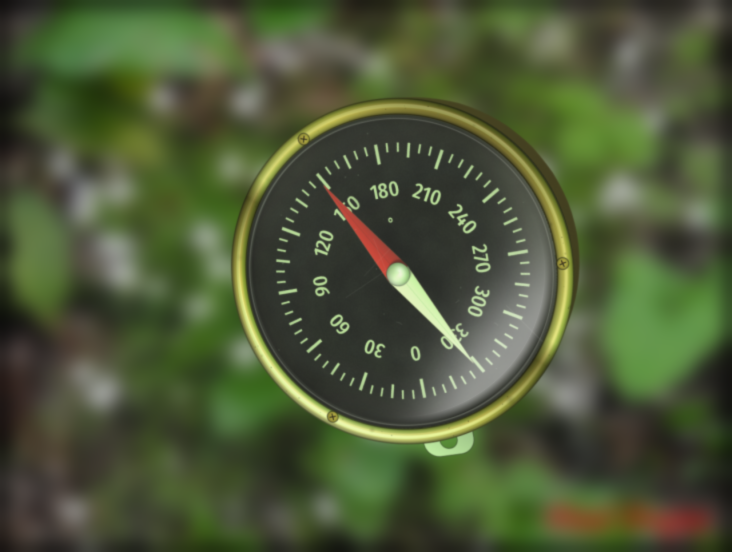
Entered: 150 °
